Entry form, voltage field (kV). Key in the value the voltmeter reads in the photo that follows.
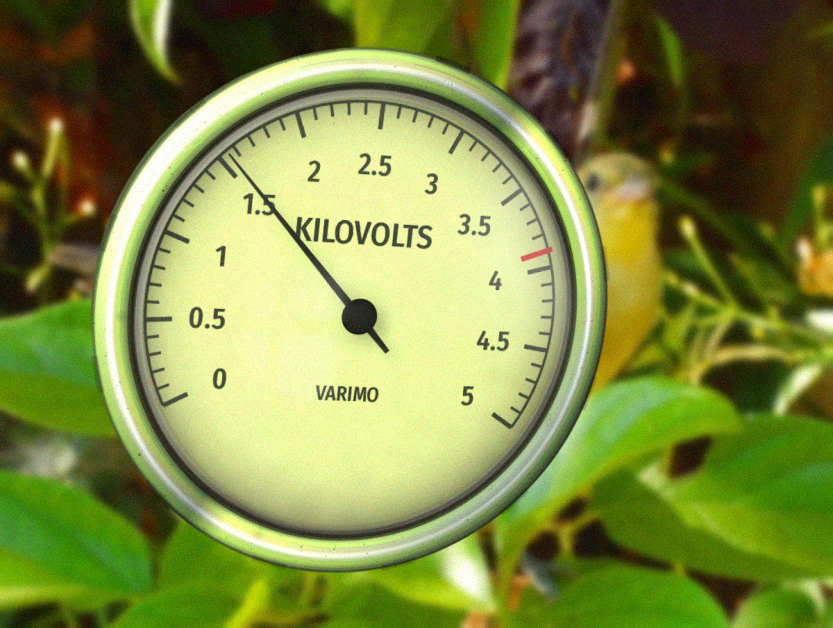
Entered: 1.55 kV
